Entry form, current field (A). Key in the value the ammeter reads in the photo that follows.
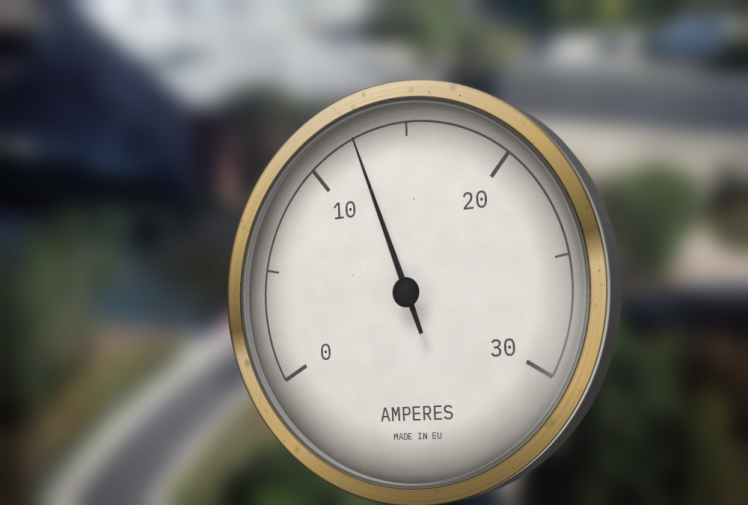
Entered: 12.5 A
